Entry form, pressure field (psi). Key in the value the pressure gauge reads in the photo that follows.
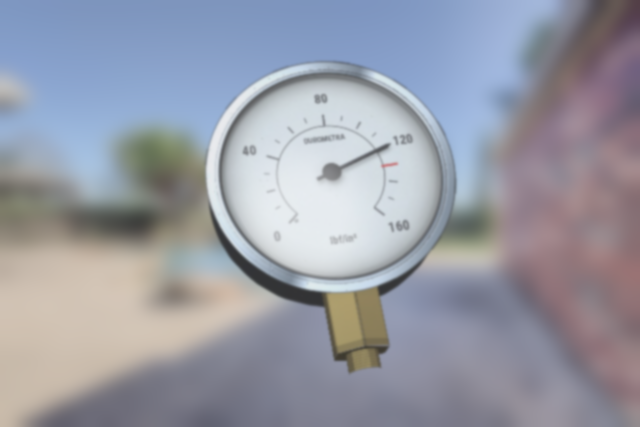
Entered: 120 psi
